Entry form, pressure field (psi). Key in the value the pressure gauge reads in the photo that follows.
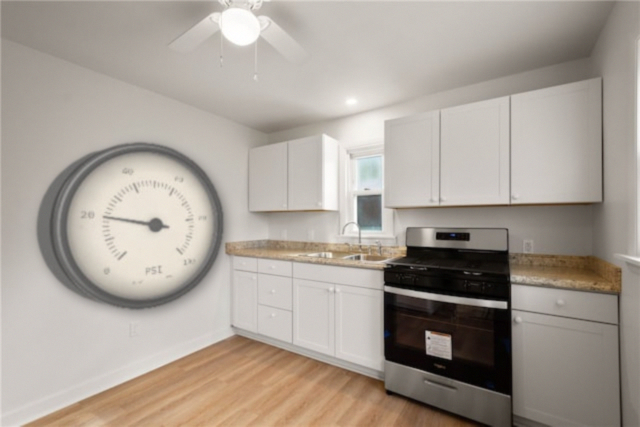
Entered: 20 psi
